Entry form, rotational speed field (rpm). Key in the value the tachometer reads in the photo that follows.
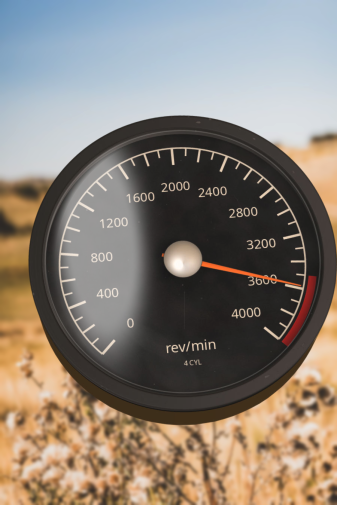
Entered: 3600 rpm
